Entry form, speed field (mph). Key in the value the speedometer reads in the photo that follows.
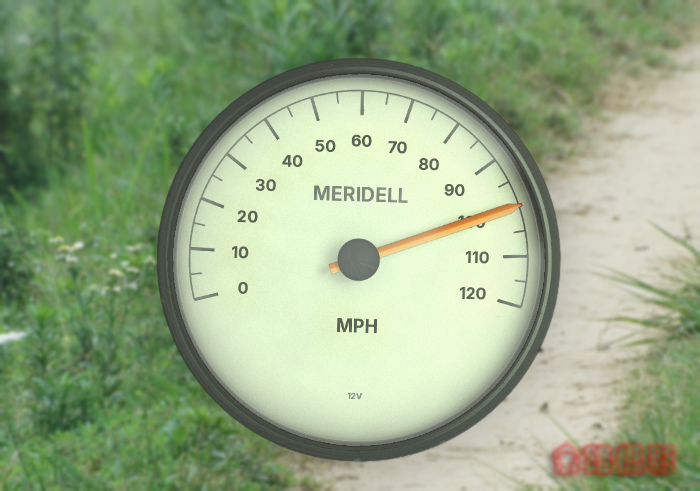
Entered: 100 mph
